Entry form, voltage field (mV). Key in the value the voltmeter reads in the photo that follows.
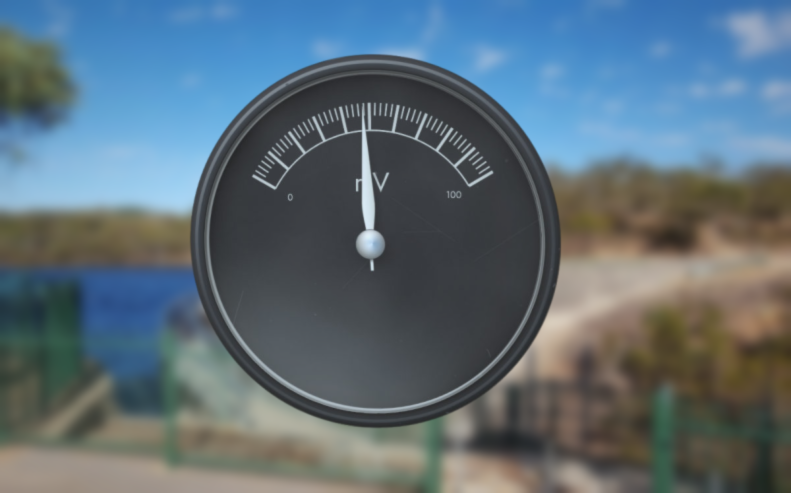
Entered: 48 mV
